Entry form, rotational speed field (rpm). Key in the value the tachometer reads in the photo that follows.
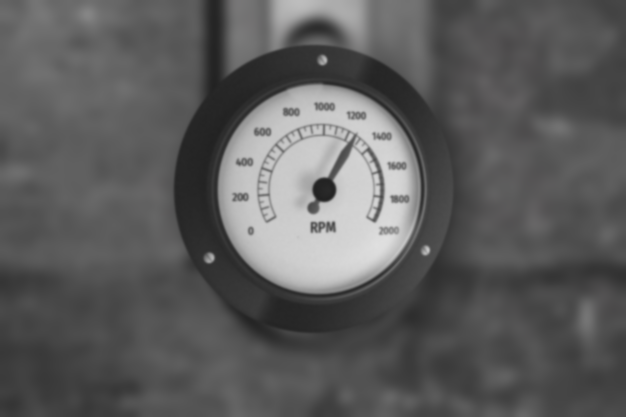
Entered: 1250 rpm
